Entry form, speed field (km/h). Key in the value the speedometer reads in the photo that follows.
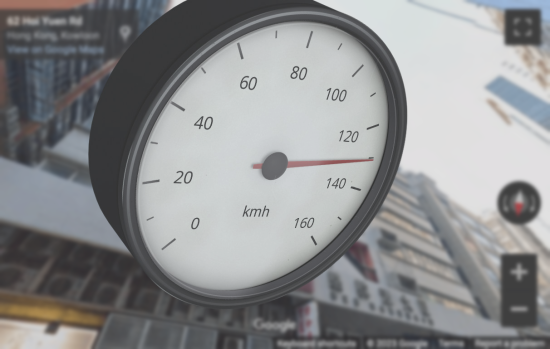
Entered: 130 km/h
